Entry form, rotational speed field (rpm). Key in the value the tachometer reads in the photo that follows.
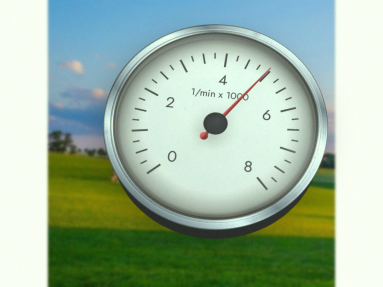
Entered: 5000 rpm
